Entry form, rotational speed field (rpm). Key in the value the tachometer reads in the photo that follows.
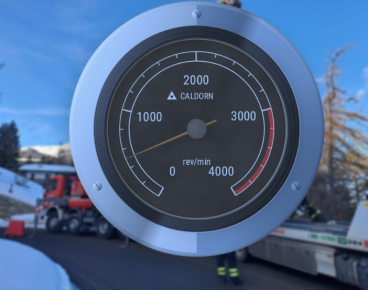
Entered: 500 rpm
